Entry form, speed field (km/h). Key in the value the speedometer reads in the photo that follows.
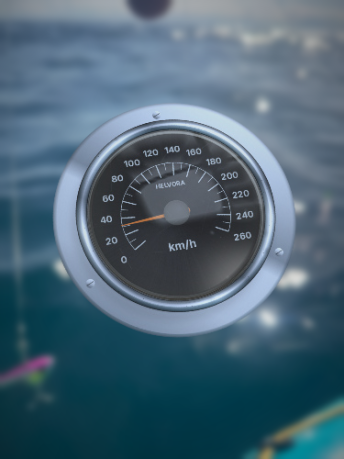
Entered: 30 km/h
